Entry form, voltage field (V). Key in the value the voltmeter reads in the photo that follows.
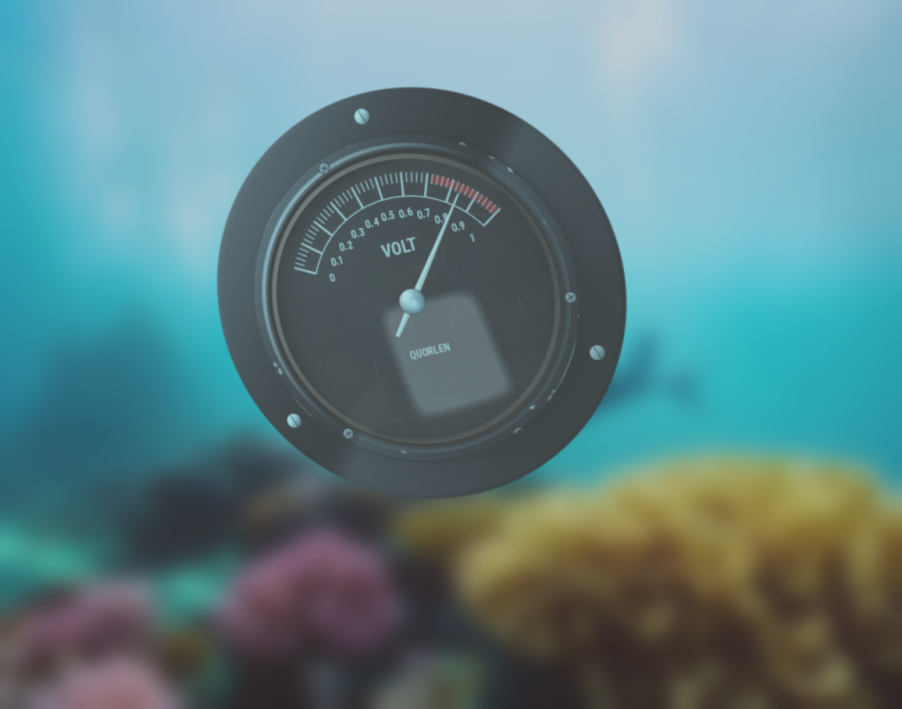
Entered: 0.84 V
